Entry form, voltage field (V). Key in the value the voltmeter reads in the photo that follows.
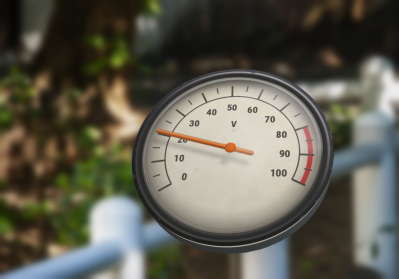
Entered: 20 V
